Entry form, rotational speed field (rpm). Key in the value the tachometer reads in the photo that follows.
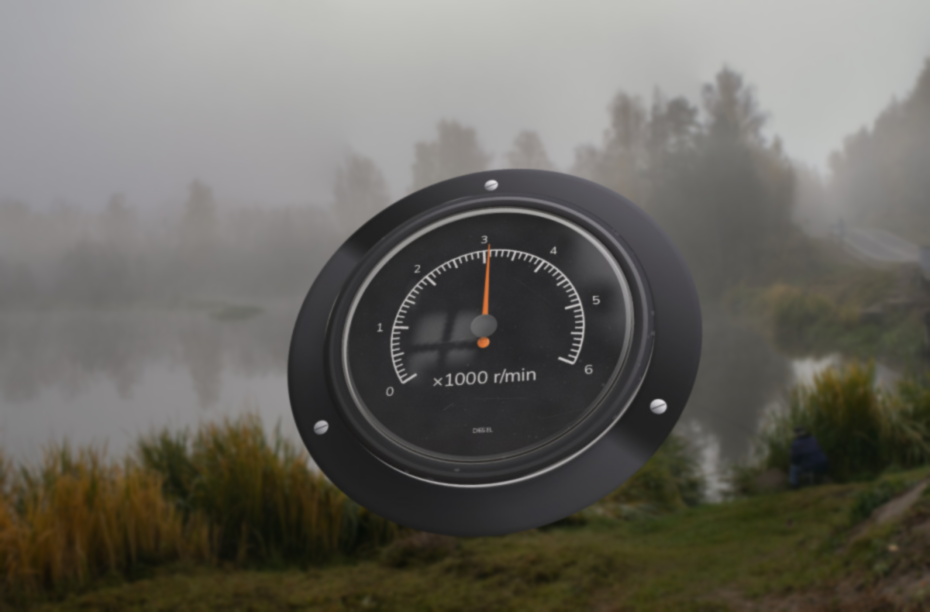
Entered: 3100 rpm
